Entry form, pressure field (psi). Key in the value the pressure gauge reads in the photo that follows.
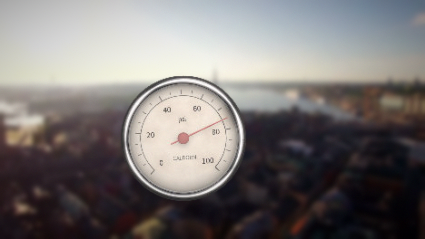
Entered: 75 psi
